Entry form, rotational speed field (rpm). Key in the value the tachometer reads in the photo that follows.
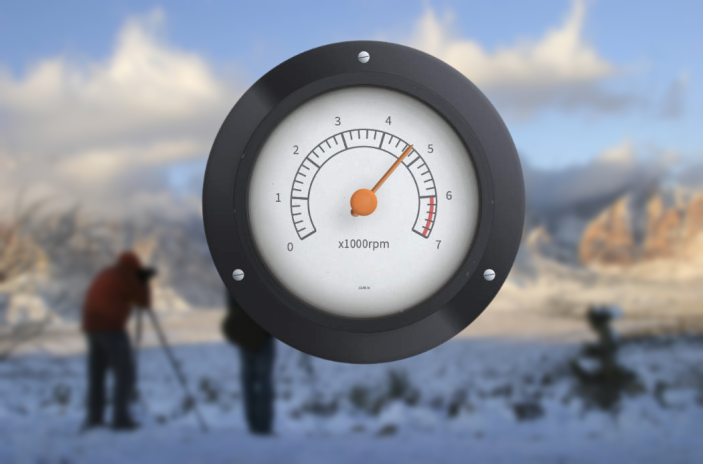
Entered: 4700 rpm
